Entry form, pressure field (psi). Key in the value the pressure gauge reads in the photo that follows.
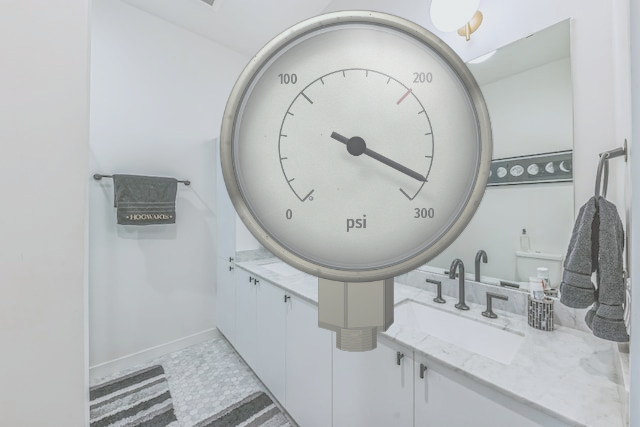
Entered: 280 psi
